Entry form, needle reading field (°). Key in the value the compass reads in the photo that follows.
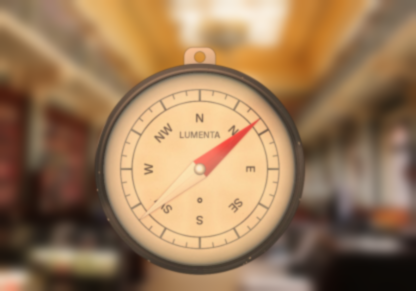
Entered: 50 °
